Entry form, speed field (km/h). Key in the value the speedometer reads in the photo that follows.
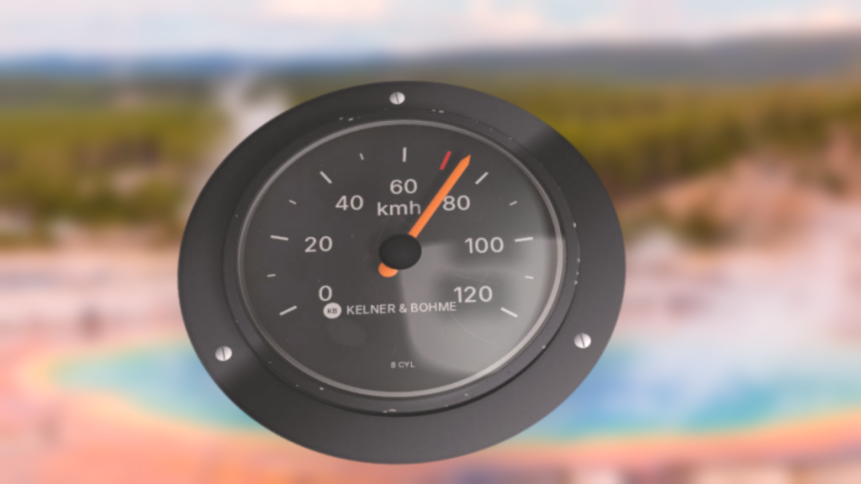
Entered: 75 km/h
